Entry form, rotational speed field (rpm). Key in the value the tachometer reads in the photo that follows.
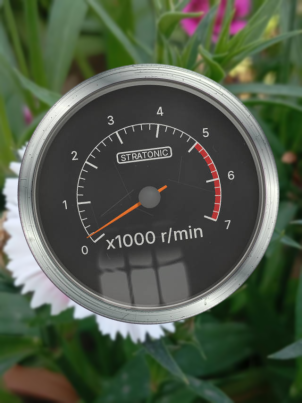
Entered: 200 rpm
